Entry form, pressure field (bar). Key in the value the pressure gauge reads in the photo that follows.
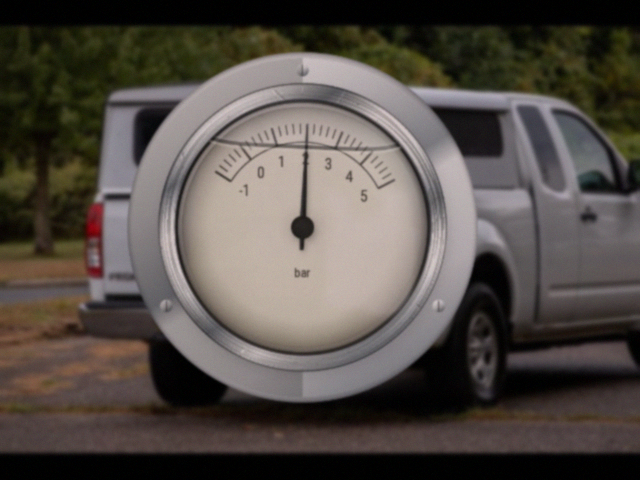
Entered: 2 bar
